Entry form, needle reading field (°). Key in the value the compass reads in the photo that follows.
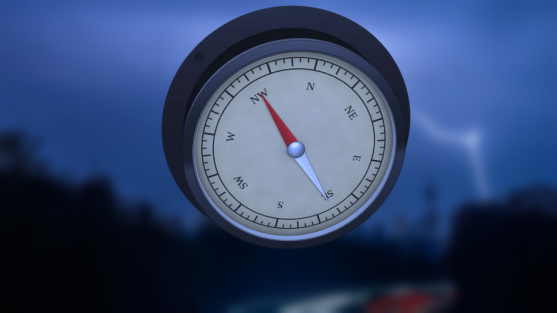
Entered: 317.5 °
